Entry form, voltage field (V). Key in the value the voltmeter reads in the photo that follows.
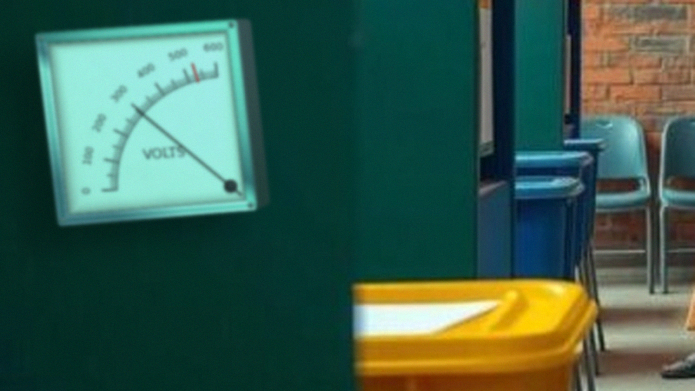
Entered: 300 V
